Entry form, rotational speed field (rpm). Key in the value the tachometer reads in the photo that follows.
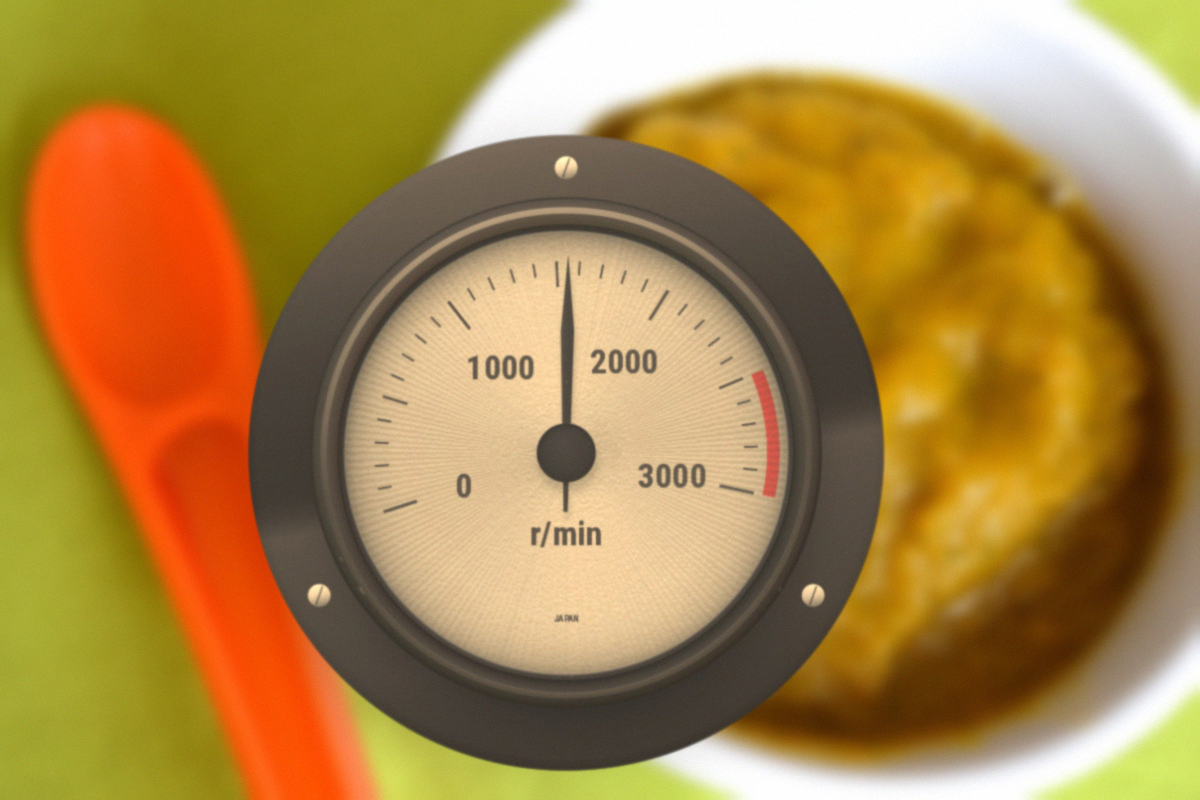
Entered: 1550 rpm
